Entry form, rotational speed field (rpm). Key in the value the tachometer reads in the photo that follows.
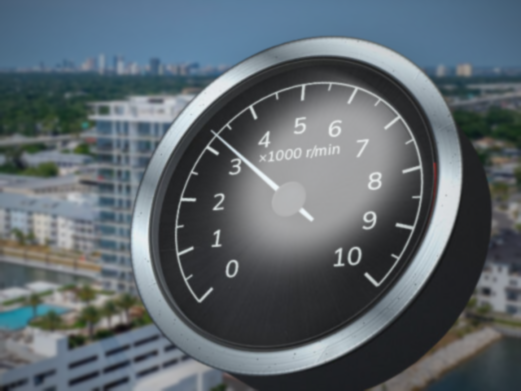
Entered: 3250 rpm
